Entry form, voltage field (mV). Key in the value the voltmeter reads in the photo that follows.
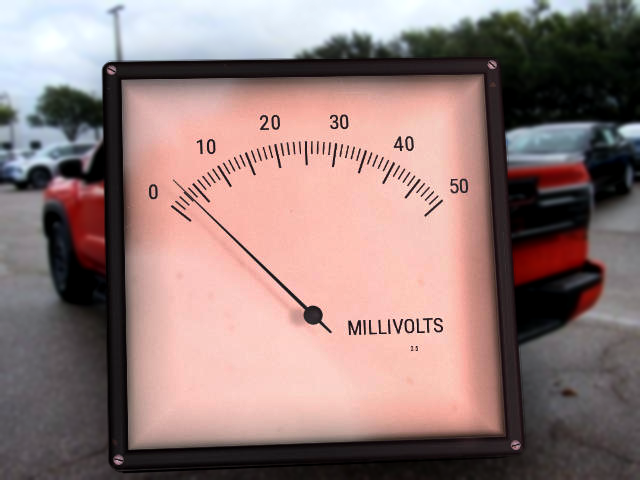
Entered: 3 mV
